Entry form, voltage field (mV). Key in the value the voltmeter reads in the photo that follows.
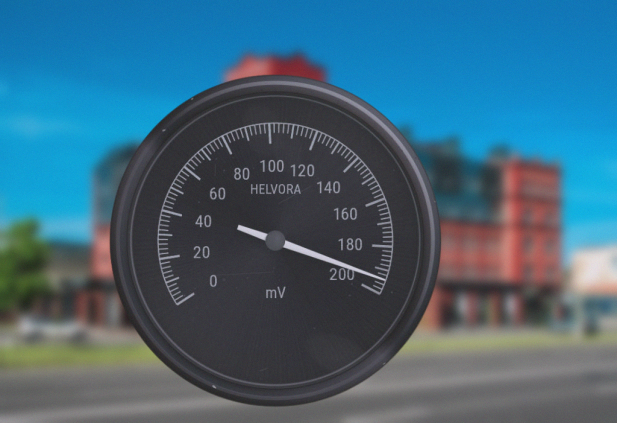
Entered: 194 mV
